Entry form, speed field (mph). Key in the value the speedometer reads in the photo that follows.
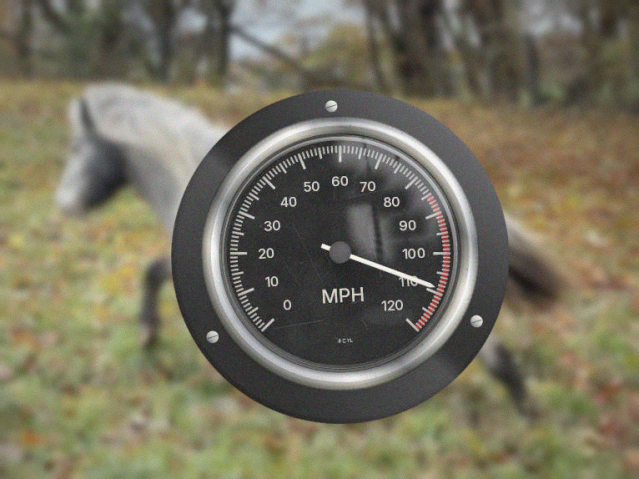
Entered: 109 mph
